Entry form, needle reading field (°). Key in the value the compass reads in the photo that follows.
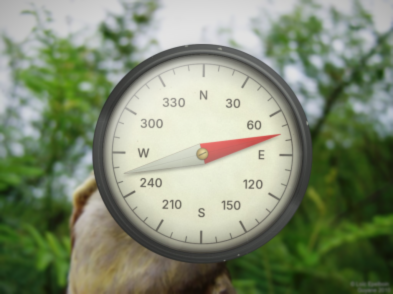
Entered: 75 °
